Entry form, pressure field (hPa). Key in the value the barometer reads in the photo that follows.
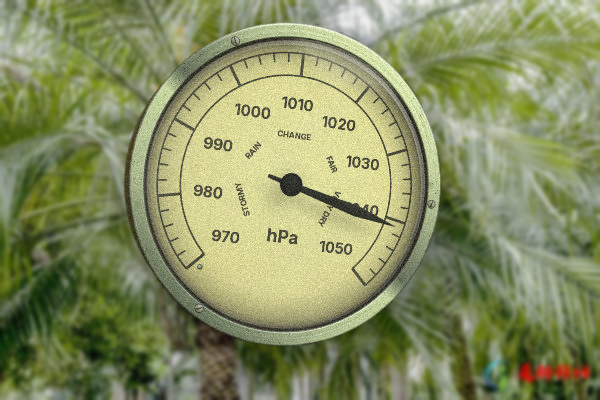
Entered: 1041 hPa
